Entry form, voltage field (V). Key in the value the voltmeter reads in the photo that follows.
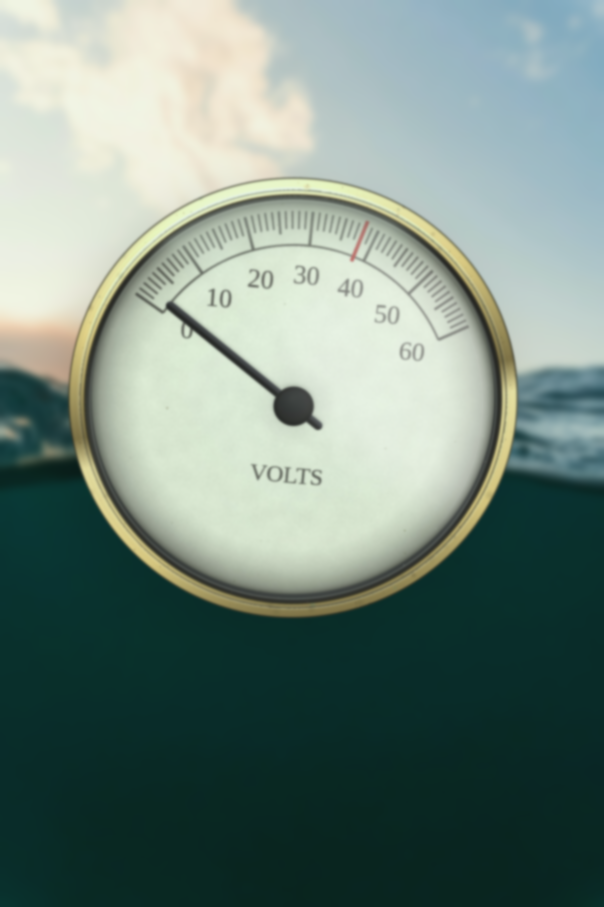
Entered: 2 V
